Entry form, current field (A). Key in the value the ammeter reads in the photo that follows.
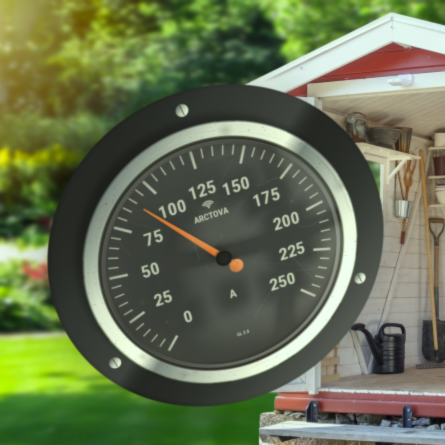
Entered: 90 A
